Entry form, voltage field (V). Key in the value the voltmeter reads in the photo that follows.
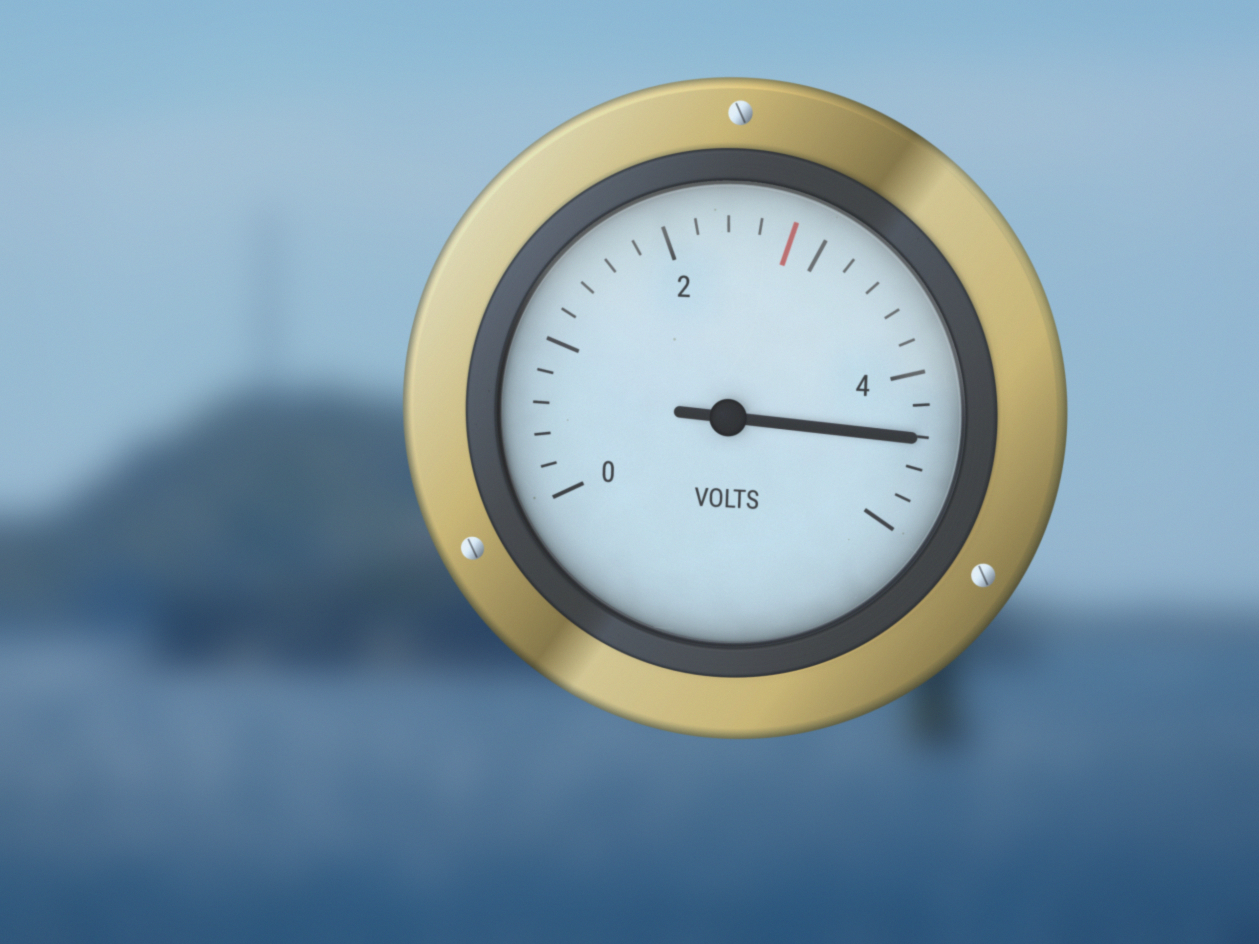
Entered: 4.4 V
